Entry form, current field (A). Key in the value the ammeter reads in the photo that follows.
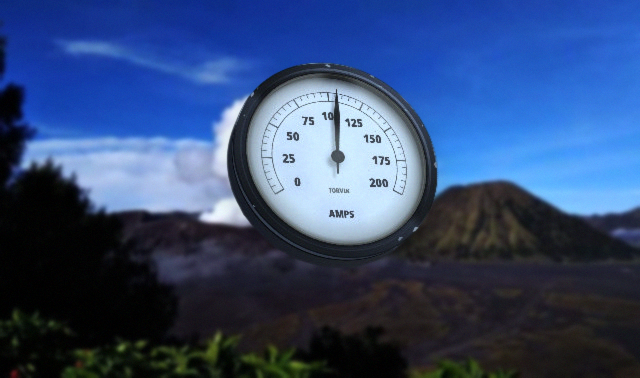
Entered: 105 A
